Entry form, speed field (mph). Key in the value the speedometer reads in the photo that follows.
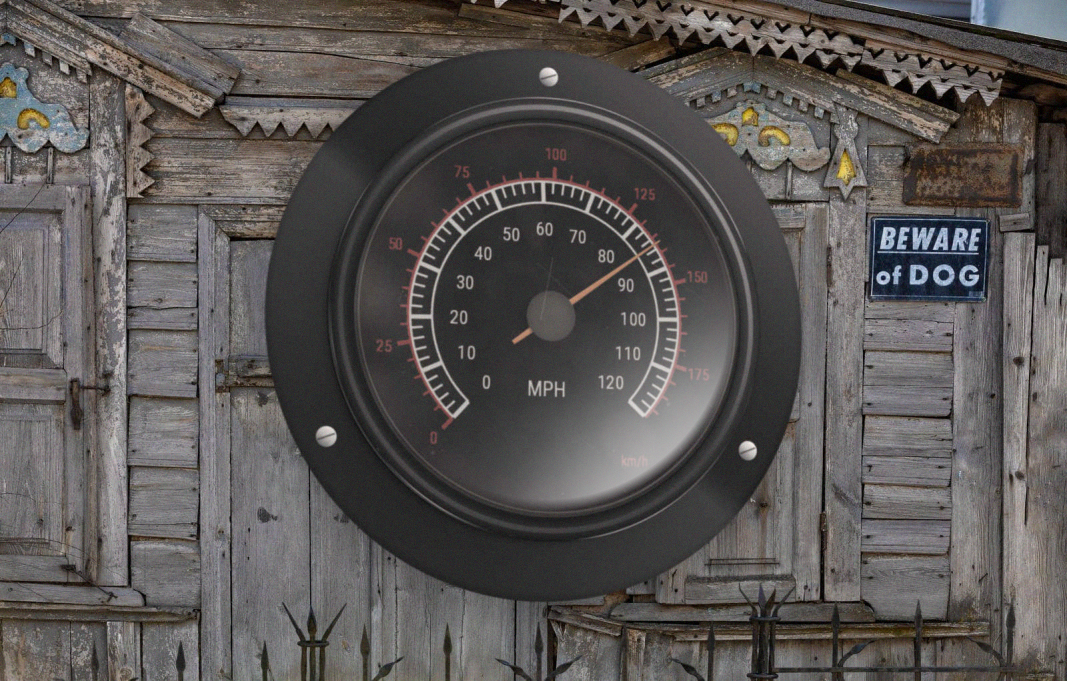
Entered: 85 mph
